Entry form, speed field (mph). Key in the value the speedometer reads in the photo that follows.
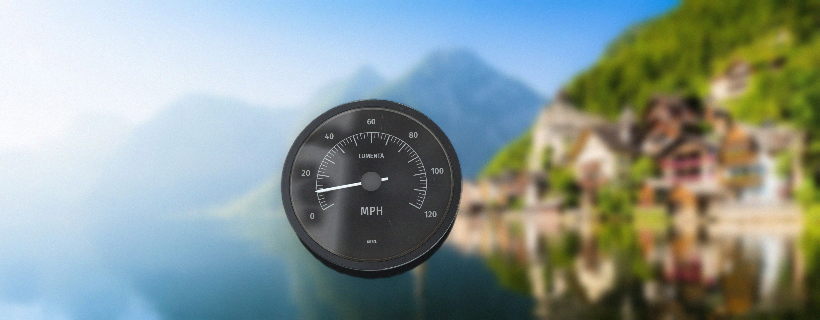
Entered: 10 mph
